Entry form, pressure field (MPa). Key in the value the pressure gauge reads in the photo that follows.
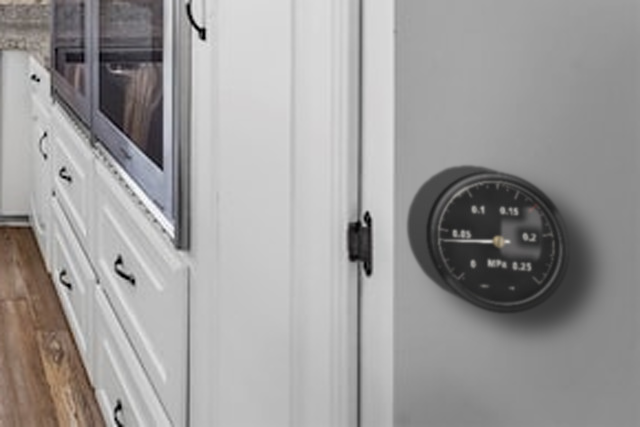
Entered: 0.04 MPa
